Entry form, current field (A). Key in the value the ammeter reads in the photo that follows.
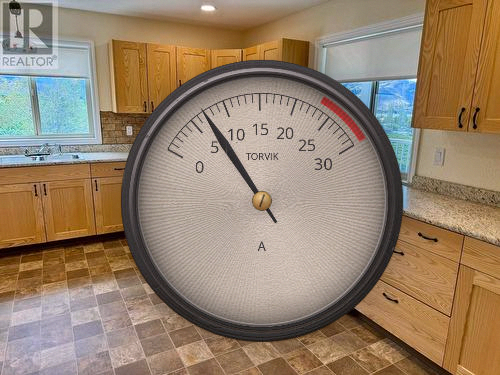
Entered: 7 A
